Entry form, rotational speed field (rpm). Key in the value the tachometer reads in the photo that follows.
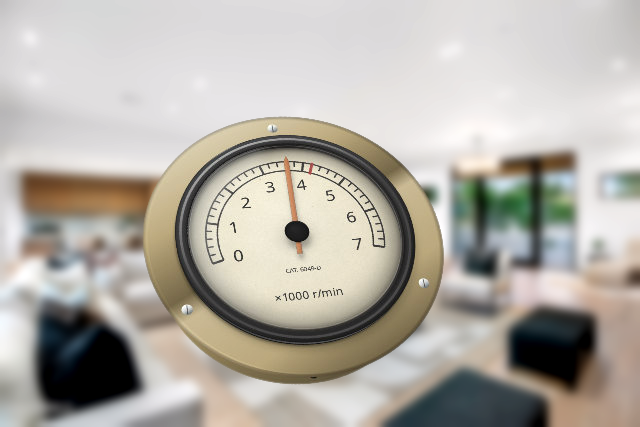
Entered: 3600 rpm
